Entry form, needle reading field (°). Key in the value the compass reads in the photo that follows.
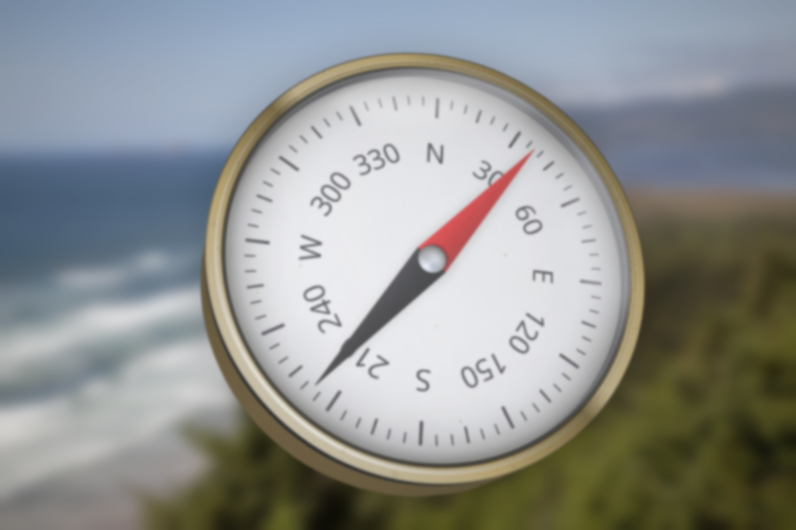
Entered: 37.5 °
